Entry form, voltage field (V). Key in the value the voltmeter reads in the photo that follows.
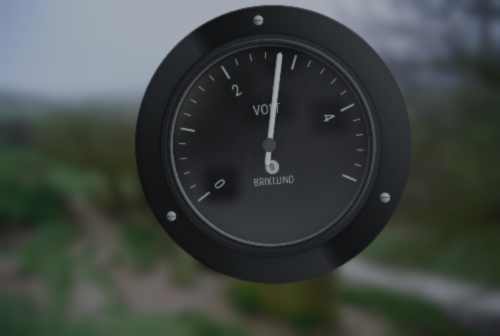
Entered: 2.8 V
